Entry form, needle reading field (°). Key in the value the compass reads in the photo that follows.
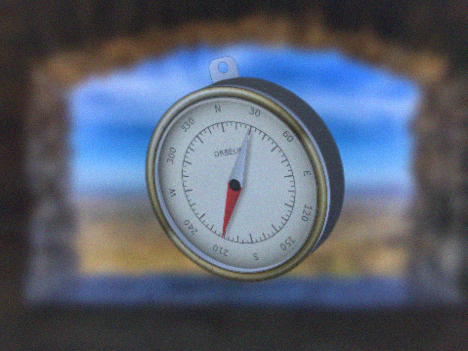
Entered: 210 °
